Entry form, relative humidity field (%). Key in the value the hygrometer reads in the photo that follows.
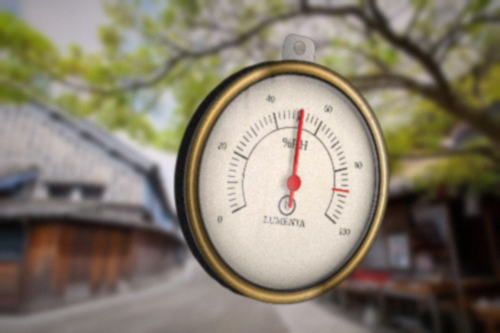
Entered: 50 %
